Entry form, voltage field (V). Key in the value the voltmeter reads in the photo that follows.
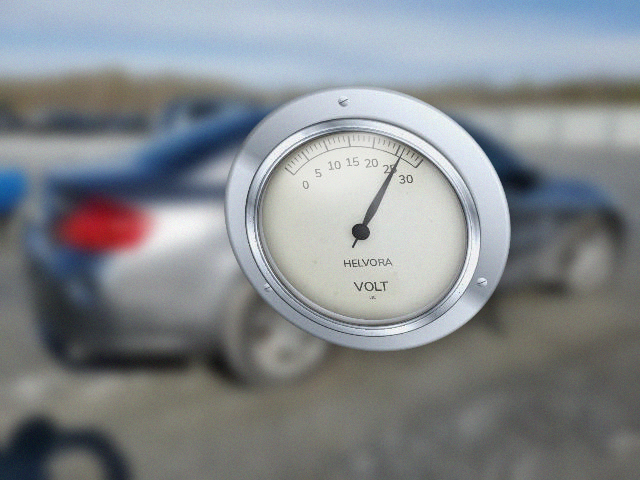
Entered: 26 V
